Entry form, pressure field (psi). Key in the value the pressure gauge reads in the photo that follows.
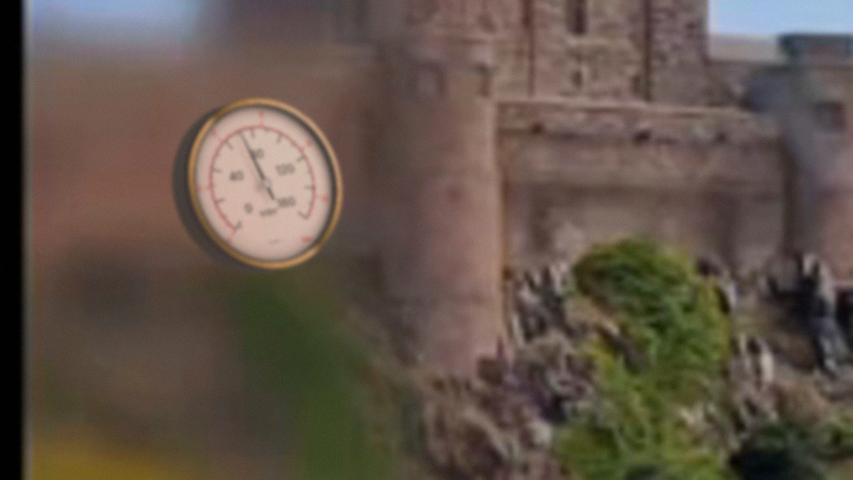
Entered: 70 psi
